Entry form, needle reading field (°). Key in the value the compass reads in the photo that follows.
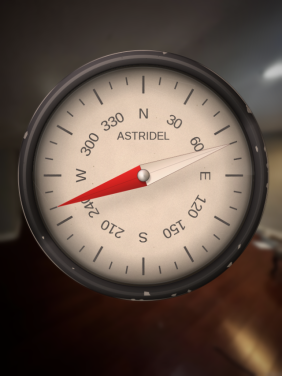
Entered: 250 °
